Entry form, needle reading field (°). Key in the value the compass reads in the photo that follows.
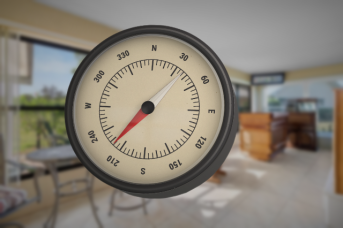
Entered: 220 °
